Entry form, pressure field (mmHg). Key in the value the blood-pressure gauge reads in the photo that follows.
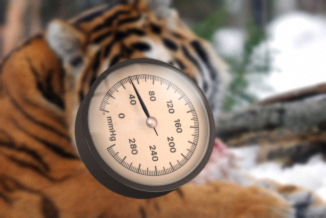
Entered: 50 mmHg
